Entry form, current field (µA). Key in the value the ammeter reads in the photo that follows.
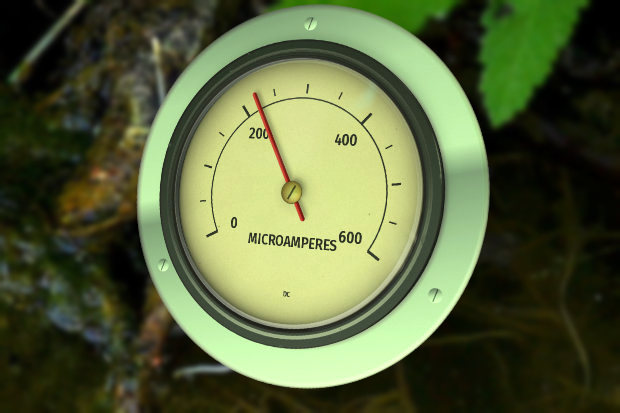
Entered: 225 µA
